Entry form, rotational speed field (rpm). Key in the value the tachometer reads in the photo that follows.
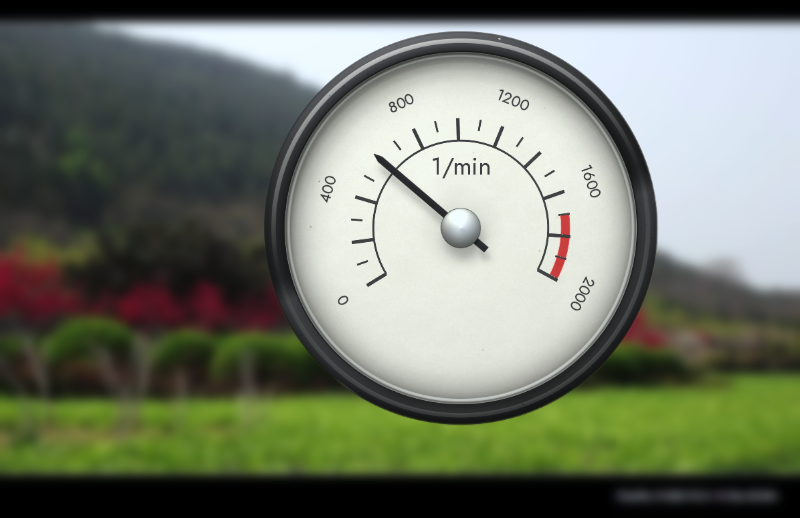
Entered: 600 rpm
